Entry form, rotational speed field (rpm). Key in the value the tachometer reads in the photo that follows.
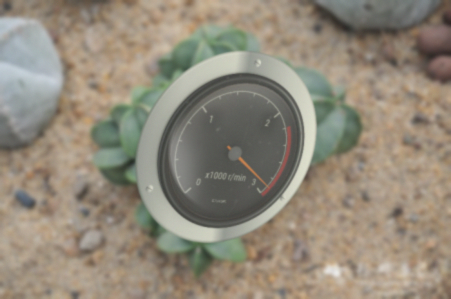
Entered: 2900 rpm
